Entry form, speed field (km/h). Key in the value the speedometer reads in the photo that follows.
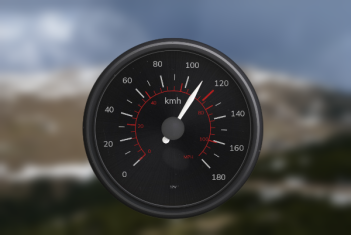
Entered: 110 km/h
